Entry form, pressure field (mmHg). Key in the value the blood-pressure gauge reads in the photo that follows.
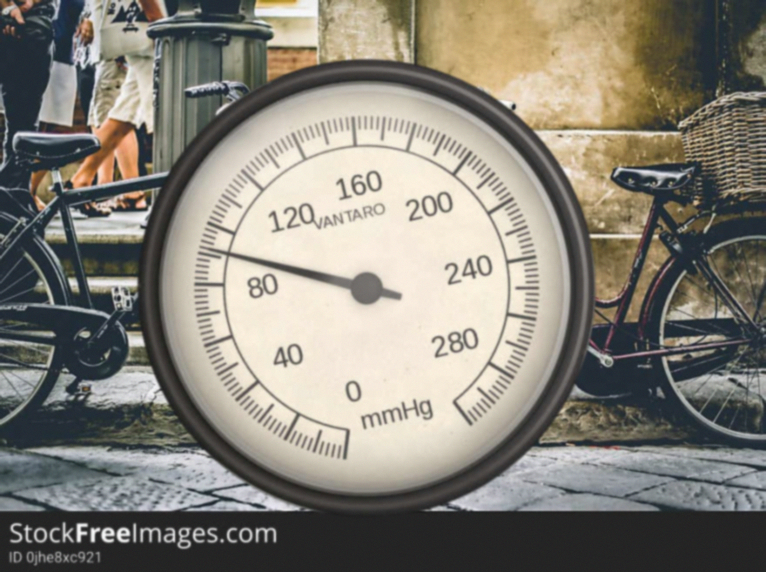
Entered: 92 mmHg
